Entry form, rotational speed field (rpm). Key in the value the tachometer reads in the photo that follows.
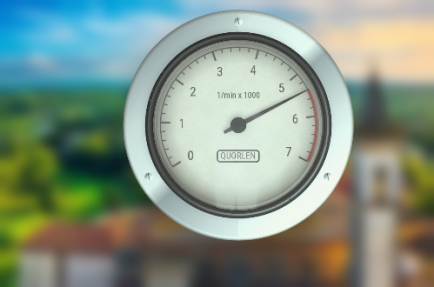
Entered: 5400 rpm
